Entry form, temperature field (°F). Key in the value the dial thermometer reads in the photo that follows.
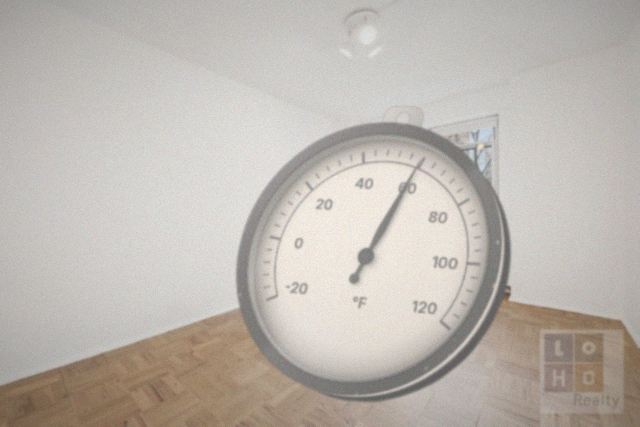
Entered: 60 °F
